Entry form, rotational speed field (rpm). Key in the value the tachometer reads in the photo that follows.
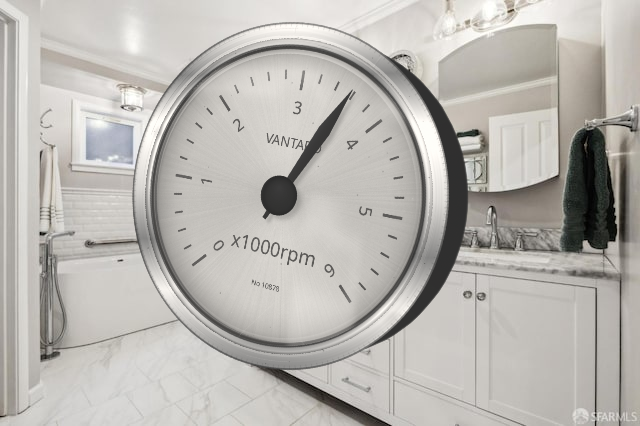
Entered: 3600 rpm
